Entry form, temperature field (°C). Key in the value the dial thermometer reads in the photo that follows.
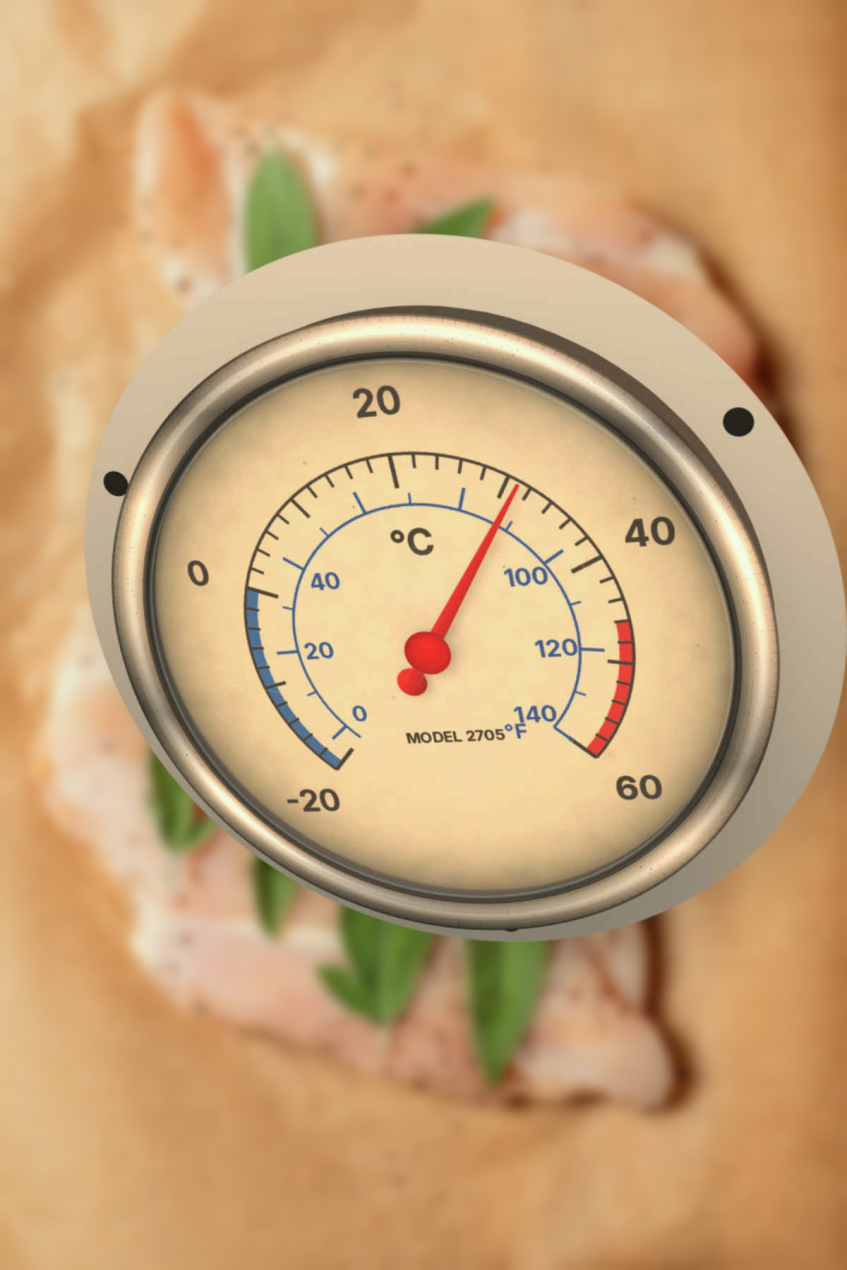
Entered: 31 °C
